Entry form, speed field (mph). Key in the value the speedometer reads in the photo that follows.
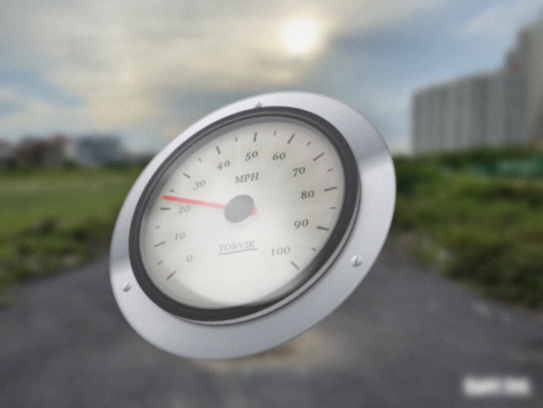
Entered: 22.5 mph
